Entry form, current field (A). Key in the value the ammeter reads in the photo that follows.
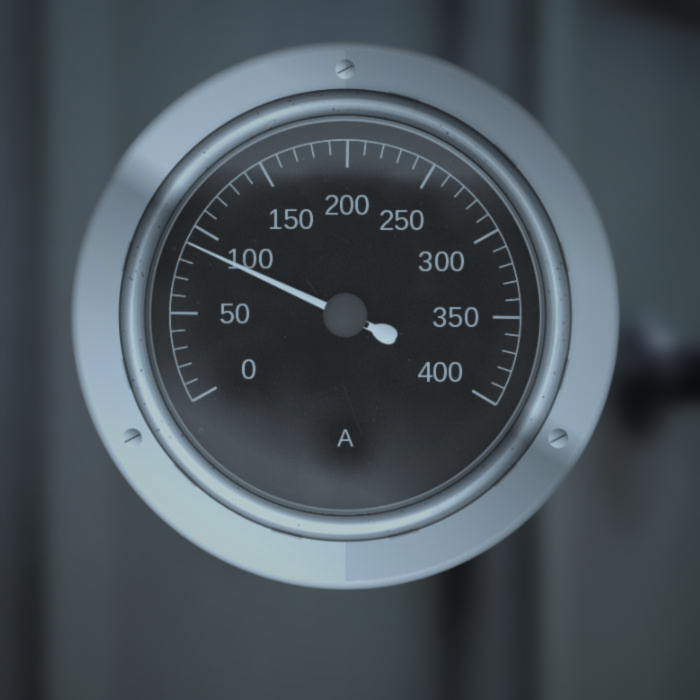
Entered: 90 A
